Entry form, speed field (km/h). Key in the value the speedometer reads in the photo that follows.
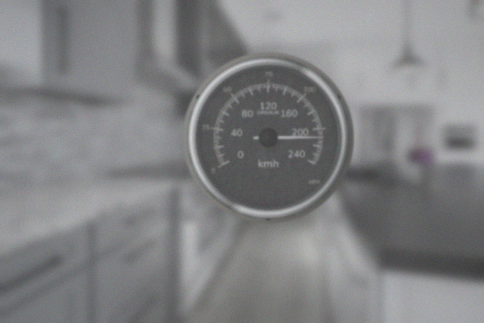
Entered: 210 km/h
